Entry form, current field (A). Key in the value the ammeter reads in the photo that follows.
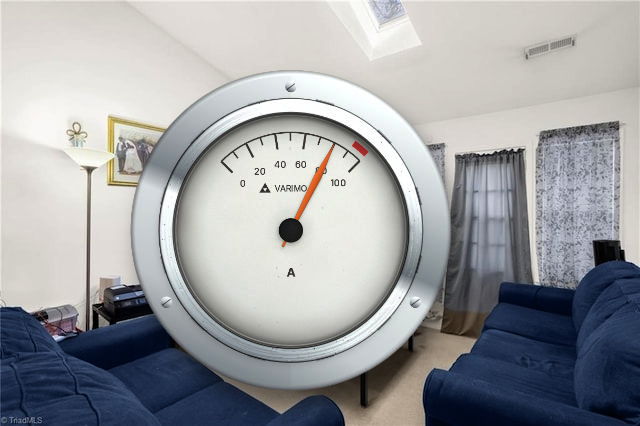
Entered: 80 A
